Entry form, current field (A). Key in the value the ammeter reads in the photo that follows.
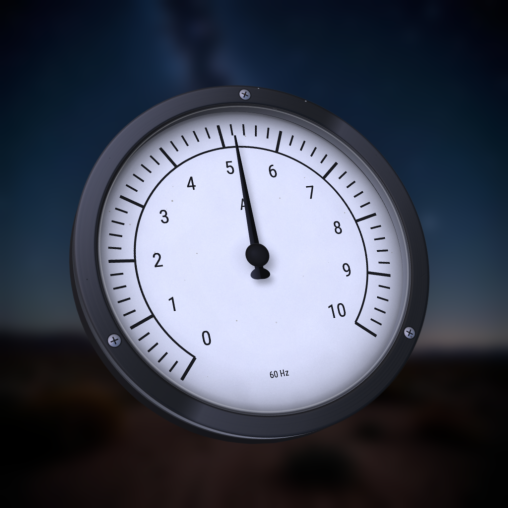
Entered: 5.2 A
